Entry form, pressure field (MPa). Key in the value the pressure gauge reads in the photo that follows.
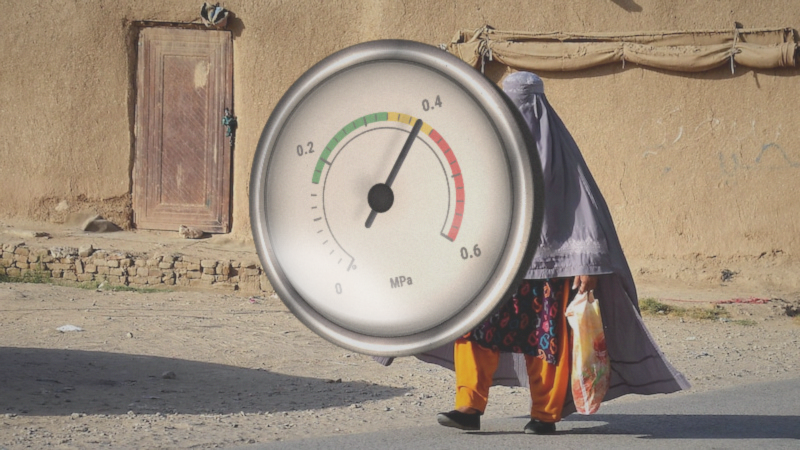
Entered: 0.4 MPa
